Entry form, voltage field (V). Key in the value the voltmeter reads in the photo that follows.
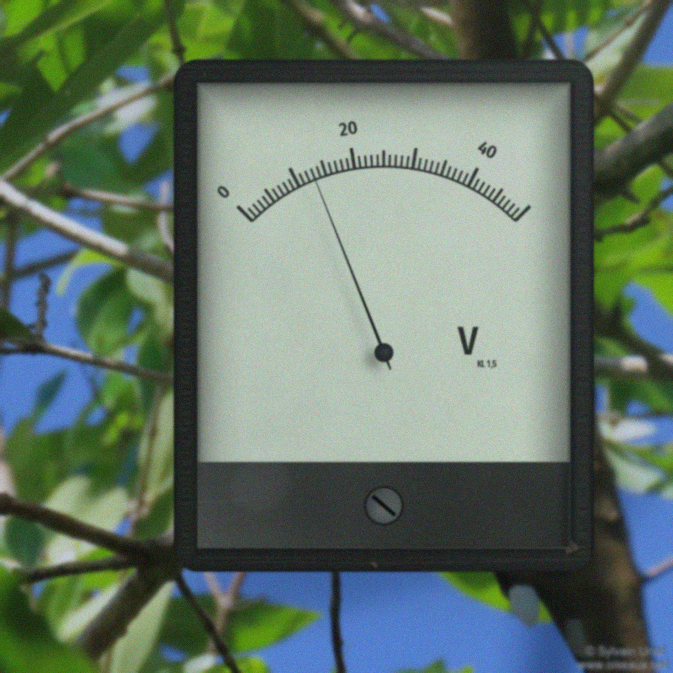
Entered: 13 V
